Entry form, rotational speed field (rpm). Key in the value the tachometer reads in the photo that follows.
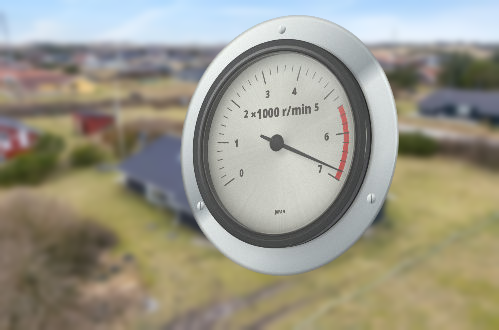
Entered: 6800 rpm
